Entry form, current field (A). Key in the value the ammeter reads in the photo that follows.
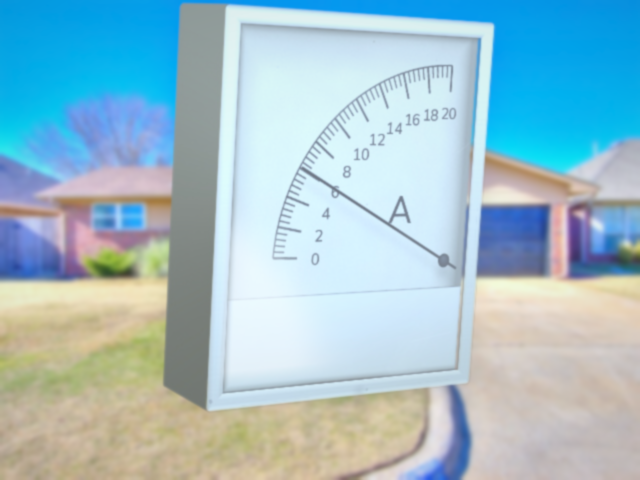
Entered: 6 A
